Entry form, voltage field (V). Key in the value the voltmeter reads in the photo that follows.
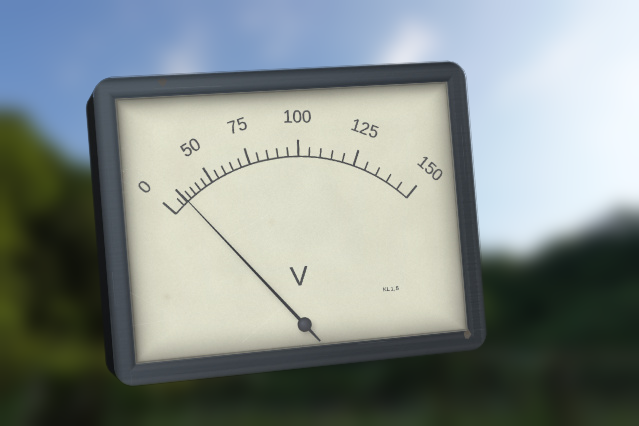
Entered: 25 V
